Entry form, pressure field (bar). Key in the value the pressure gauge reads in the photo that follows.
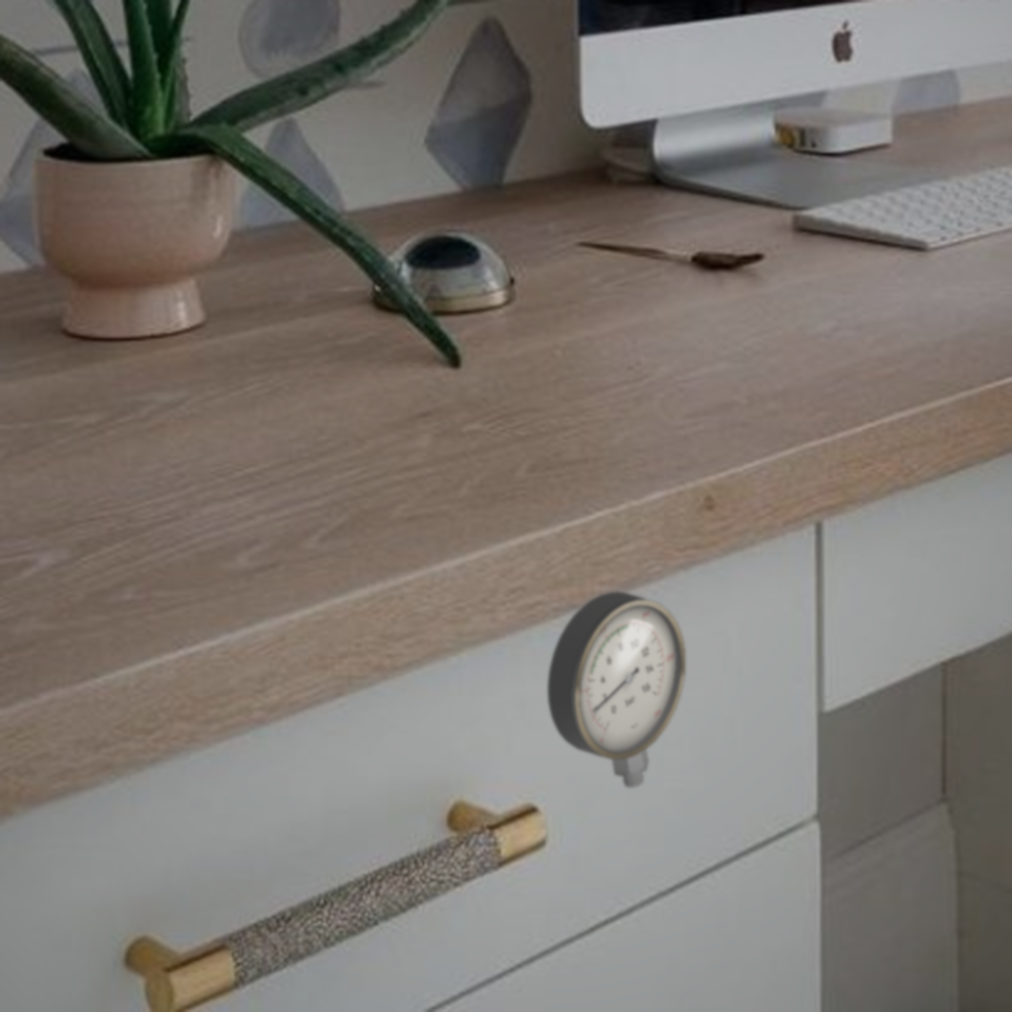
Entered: 2 bar
